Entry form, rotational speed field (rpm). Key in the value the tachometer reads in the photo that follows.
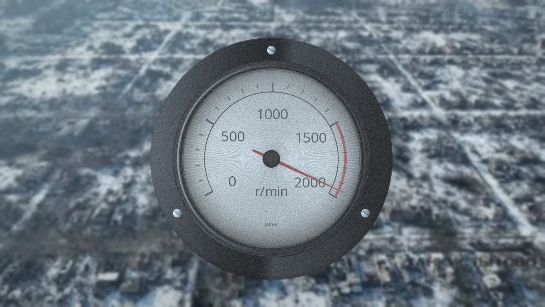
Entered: 1950 rpm
